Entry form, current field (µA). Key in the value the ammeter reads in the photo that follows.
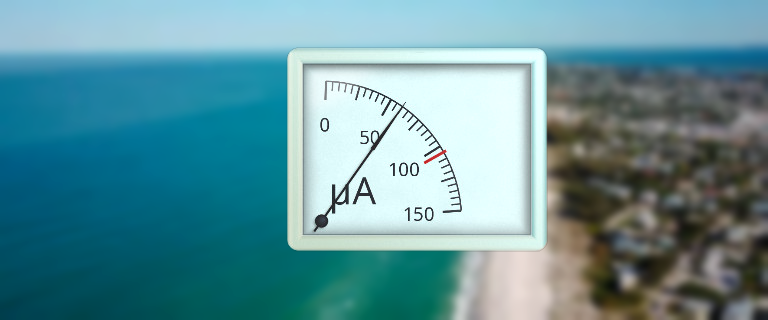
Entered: 60 µA
